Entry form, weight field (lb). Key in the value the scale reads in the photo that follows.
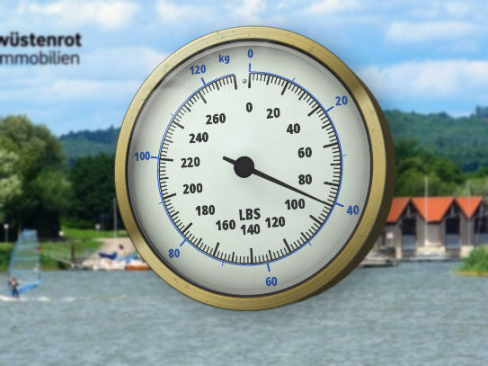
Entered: 90 lb
